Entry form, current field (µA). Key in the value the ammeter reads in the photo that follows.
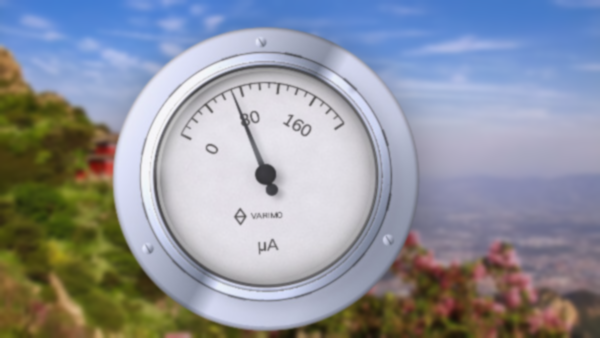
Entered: 70 µA
